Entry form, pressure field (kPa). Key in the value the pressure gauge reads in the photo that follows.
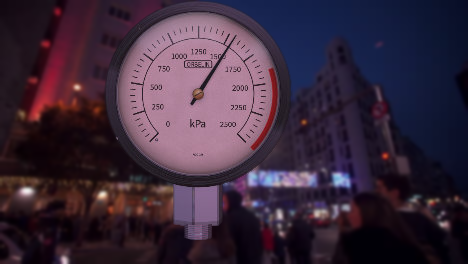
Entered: 1550 kPa
